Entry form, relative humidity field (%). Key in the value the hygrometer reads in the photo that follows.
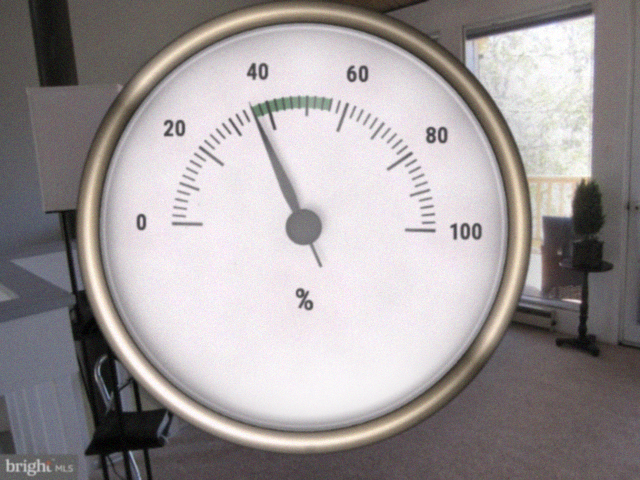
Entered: 36 %
